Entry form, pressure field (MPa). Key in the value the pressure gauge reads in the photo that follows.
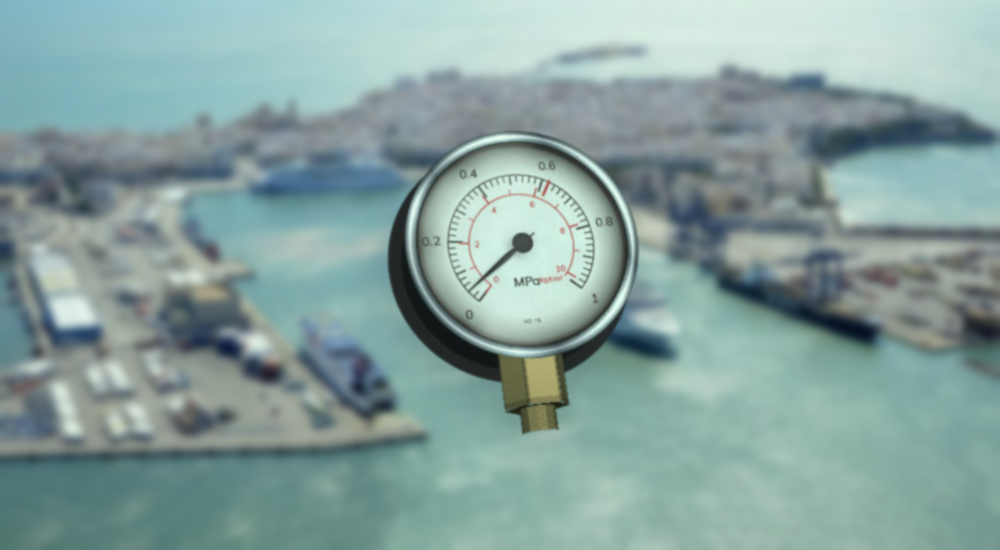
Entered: 0.04 MPa
